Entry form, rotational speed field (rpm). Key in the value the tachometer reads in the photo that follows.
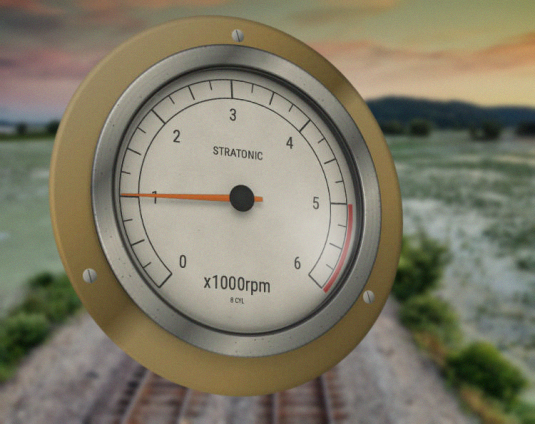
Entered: 1000 rpm
